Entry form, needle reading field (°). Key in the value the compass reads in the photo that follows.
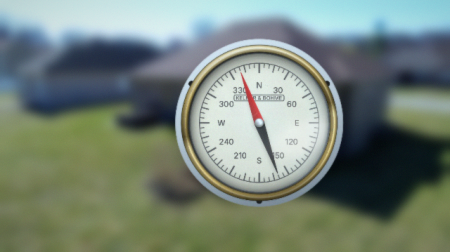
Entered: 340 °
